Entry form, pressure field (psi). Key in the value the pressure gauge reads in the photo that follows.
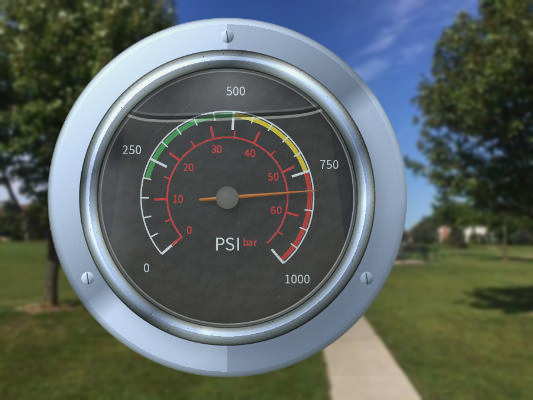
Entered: 800 psi
